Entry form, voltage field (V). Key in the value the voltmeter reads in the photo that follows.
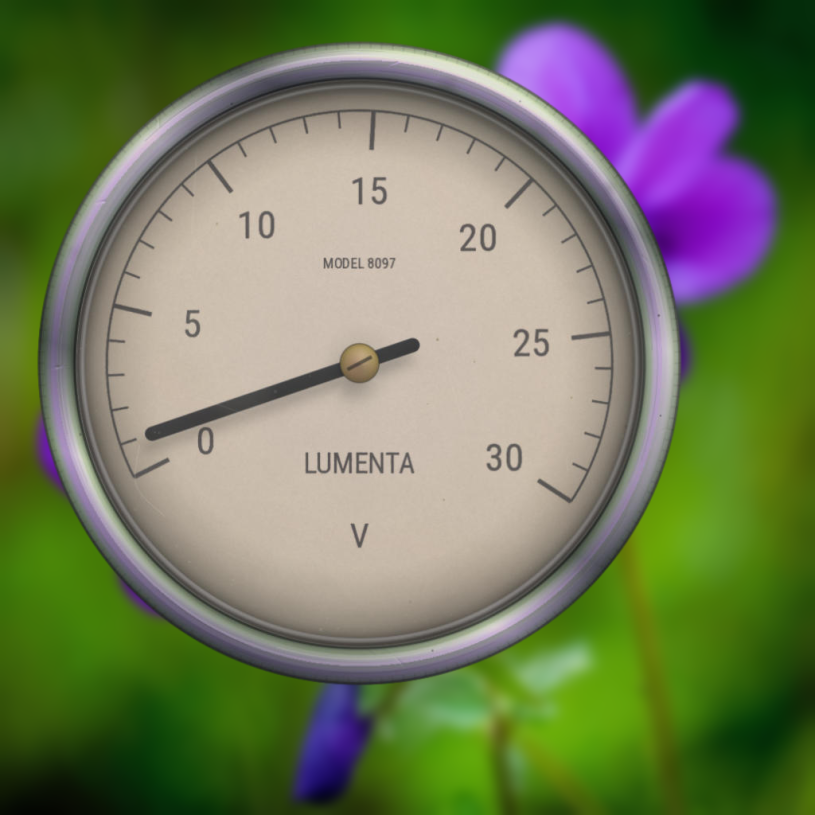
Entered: 1 V
